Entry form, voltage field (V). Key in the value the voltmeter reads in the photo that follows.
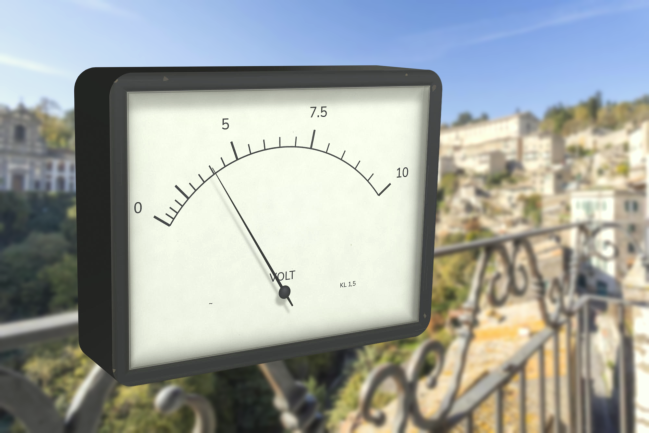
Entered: 4 V
